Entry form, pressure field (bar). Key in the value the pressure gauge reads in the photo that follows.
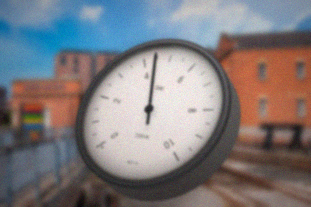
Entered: 4.5 bar
